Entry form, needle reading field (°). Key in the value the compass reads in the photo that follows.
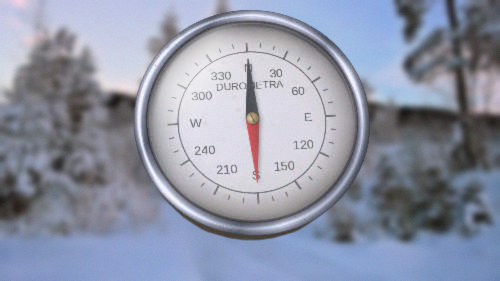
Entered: 180 °
